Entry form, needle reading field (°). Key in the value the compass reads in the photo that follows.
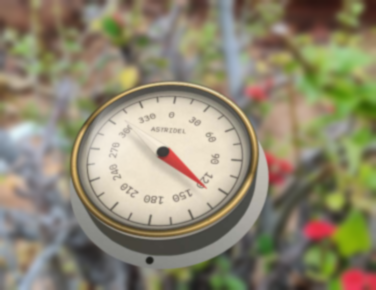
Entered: 127.5 °
